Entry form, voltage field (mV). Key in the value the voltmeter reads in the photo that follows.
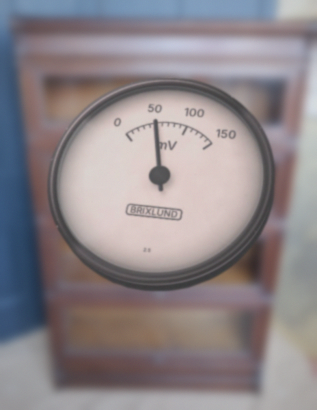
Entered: 50 mV
